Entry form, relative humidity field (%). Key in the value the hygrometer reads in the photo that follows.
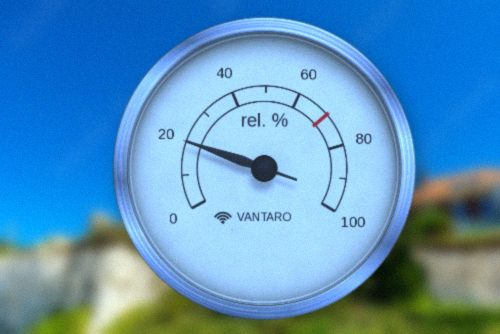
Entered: 20 %
